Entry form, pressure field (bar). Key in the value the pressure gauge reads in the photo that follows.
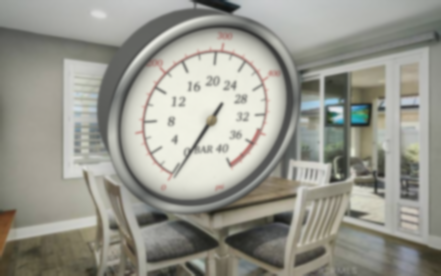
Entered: 0 bar
